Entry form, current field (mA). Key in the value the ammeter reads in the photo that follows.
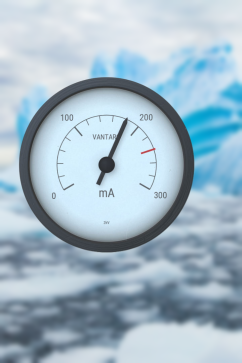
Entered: 180 mA
